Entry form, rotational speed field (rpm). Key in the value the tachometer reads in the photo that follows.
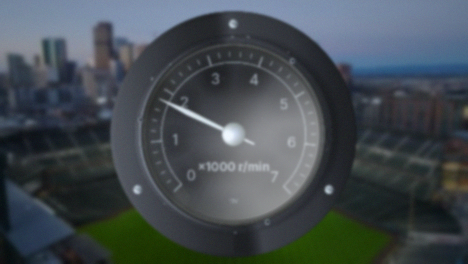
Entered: 1800 rpm
